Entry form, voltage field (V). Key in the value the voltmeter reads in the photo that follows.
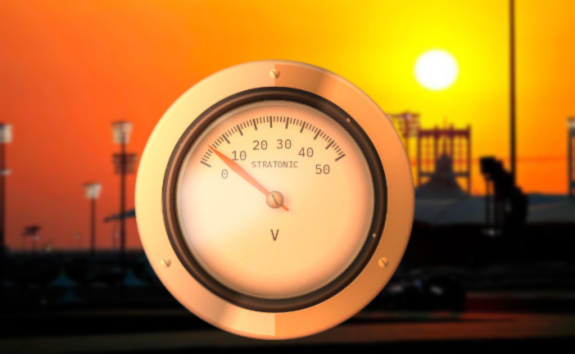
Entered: 5 V
